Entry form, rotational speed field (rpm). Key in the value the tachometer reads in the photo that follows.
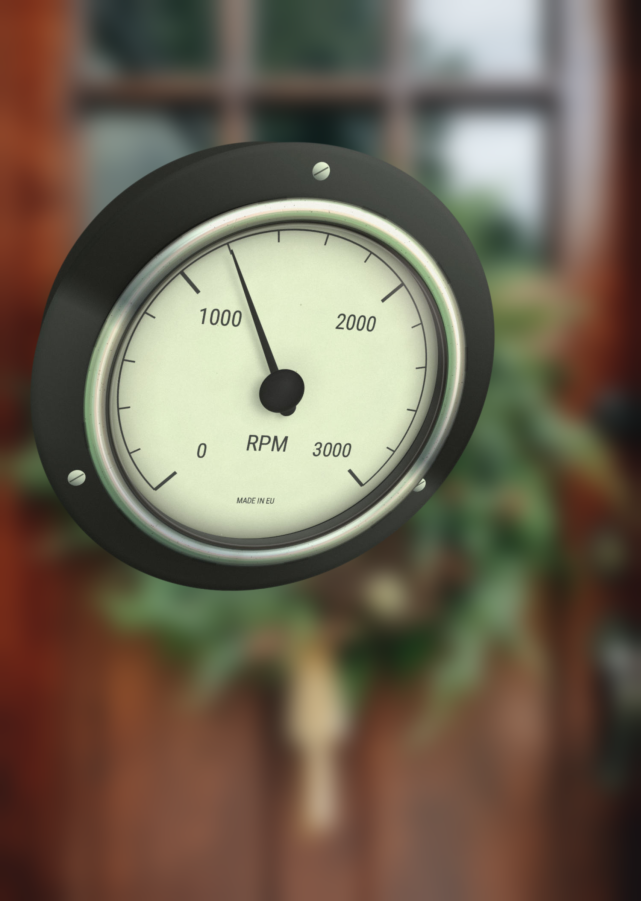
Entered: 1200 rpm
